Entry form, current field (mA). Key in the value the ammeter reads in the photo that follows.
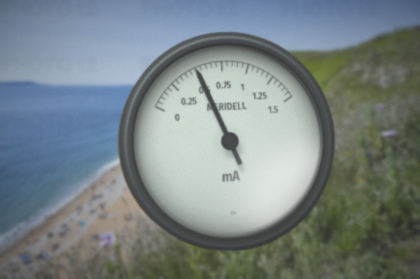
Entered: 0.5 mA
